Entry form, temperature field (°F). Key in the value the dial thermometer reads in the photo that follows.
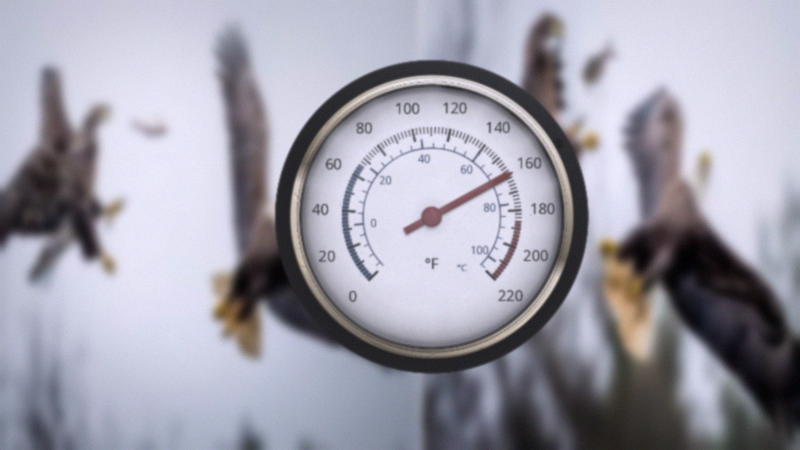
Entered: 160 °F
